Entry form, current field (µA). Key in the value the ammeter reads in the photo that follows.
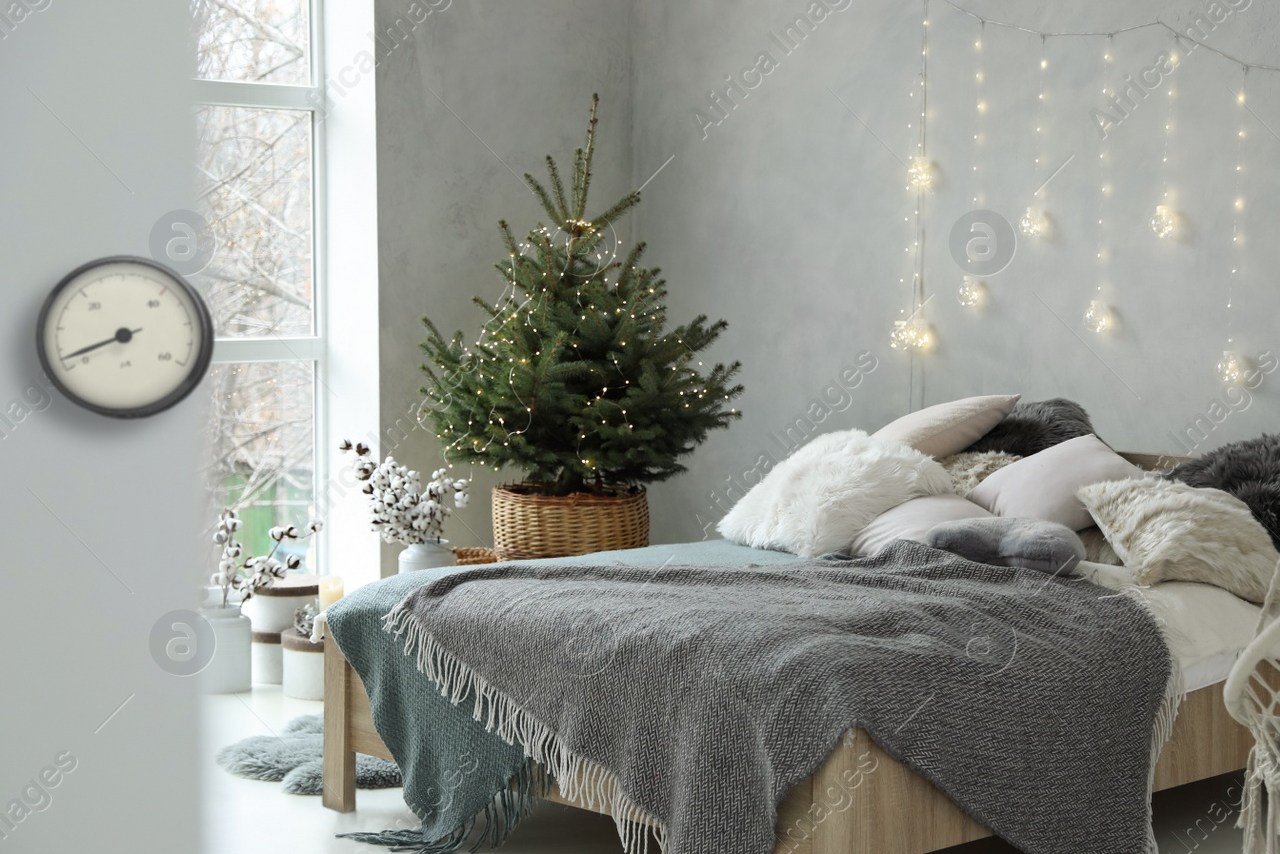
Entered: 2.5 µA
